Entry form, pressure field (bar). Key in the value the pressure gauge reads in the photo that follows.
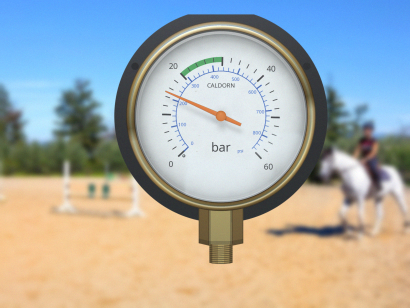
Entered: 15 bar
